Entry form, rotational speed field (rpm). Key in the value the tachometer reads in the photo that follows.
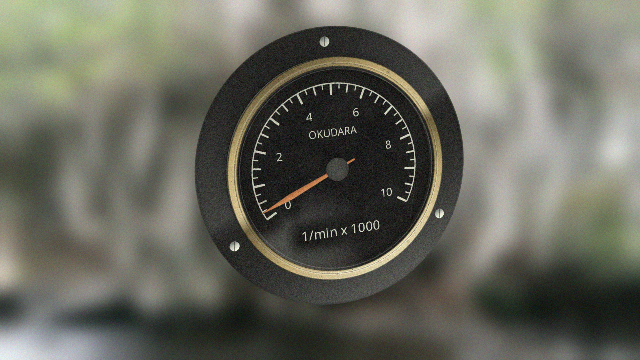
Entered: 250 rpm
